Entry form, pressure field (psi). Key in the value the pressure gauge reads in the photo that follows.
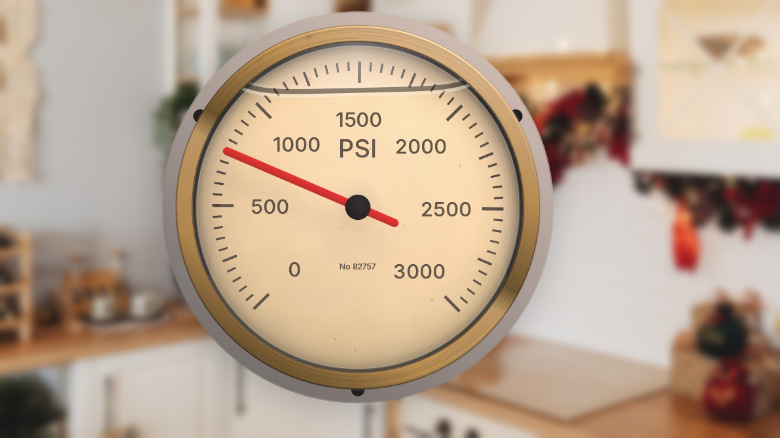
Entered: 750 psi
